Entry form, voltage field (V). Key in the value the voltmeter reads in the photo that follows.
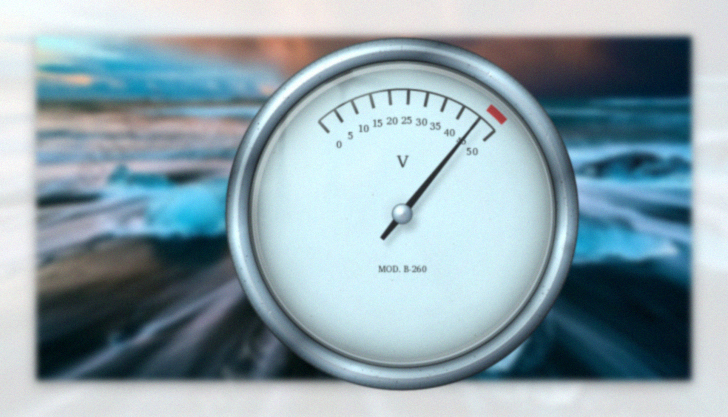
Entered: 45 V
